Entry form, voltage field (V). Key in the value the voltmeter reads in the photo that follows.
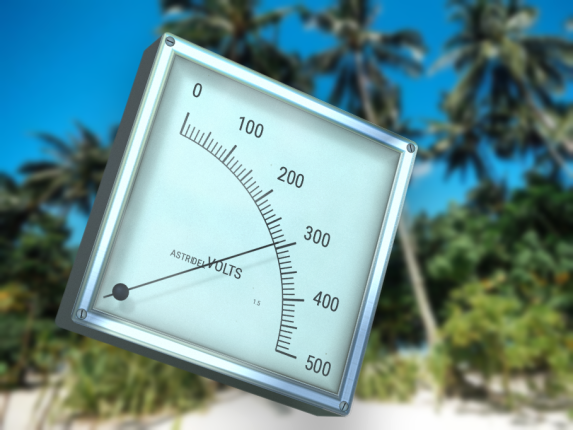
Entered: 290 V
